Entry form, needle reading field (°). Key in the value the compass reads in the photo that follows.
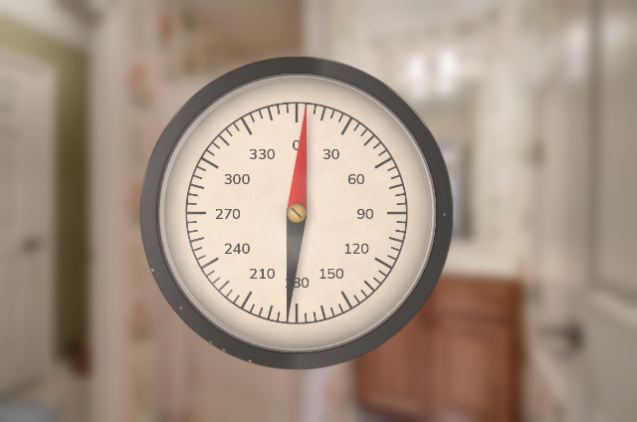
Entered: 5 °
